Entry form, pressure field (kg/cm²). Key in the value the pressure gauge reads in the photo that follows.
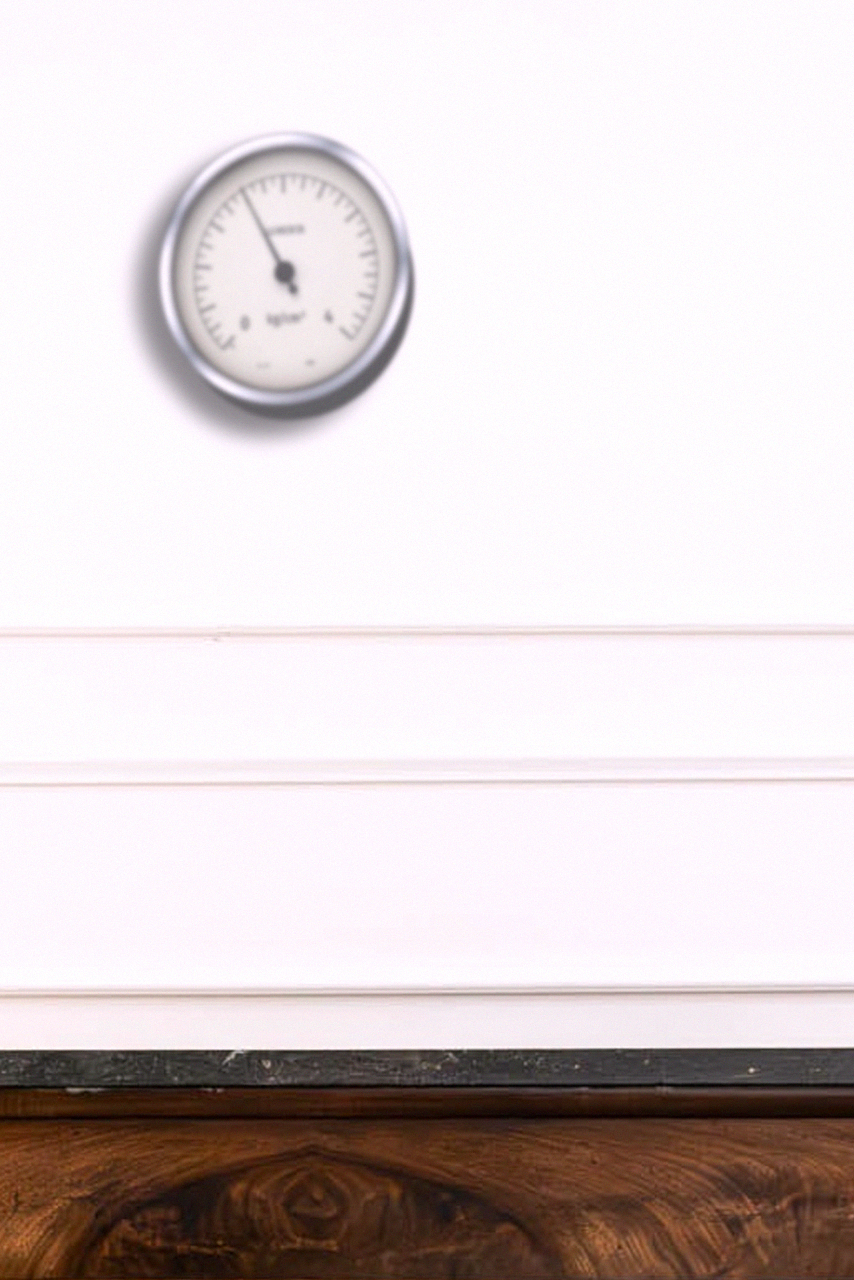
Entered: 1.6 kg/cm²
